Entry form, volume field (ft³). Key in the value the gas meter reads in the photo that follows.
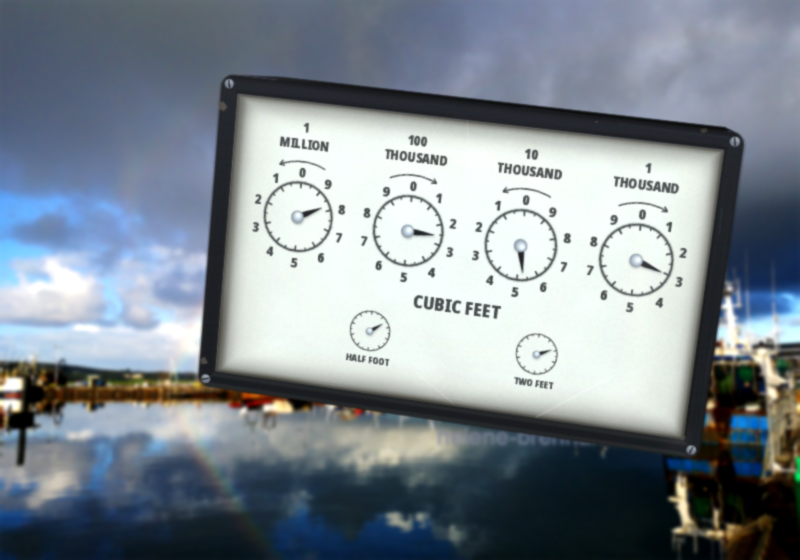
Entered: 825300 ft³
